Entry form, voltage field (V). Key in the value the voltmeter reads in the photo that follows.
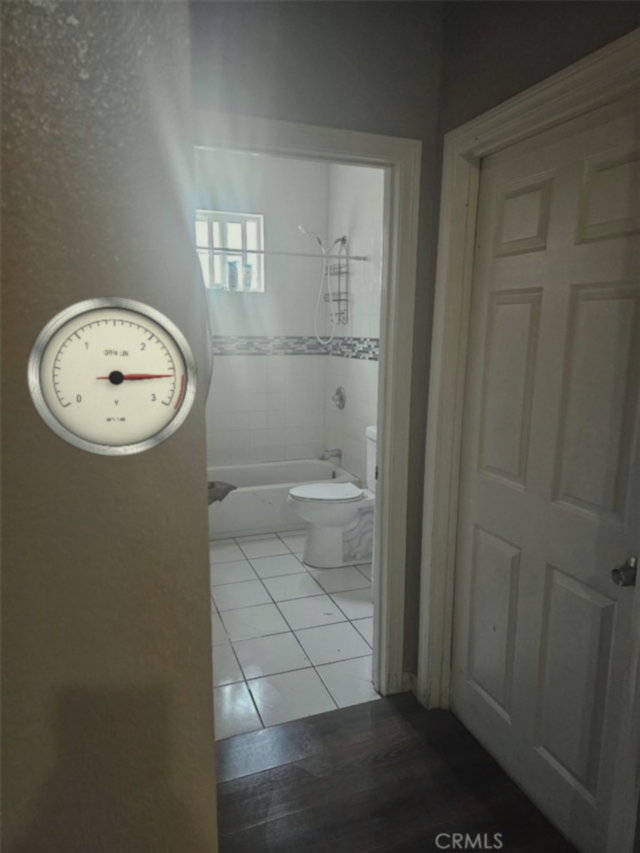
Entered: 2.6 V
